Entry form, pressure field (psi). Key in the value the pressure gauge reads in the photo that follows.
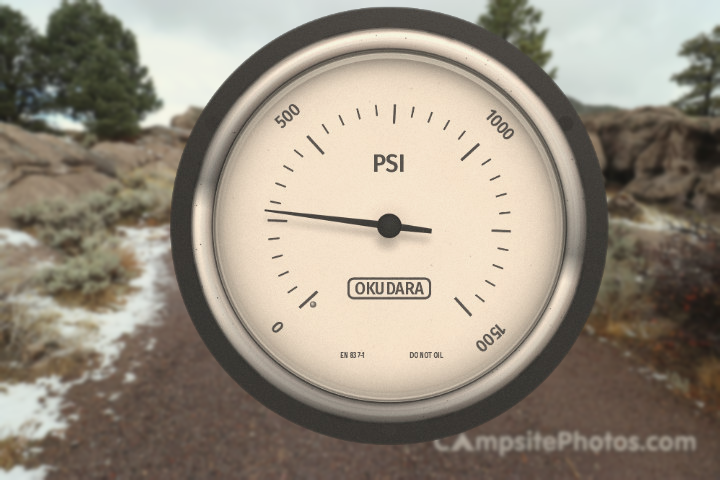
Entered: 275 psi
